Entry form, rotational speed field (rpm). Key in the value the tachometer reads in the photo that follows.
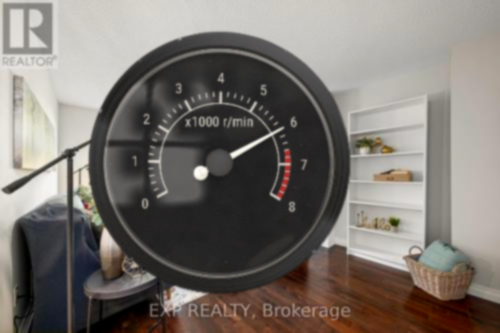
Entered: 6000 rpm
